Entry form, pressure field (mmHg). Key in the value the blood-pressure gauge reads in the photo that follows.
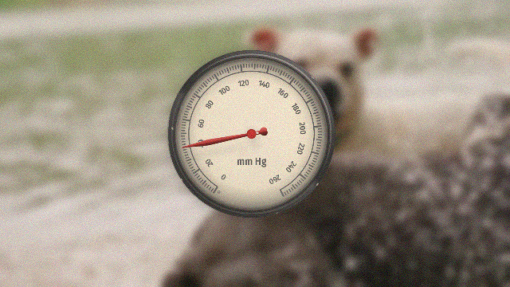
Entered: 40 mmHg
